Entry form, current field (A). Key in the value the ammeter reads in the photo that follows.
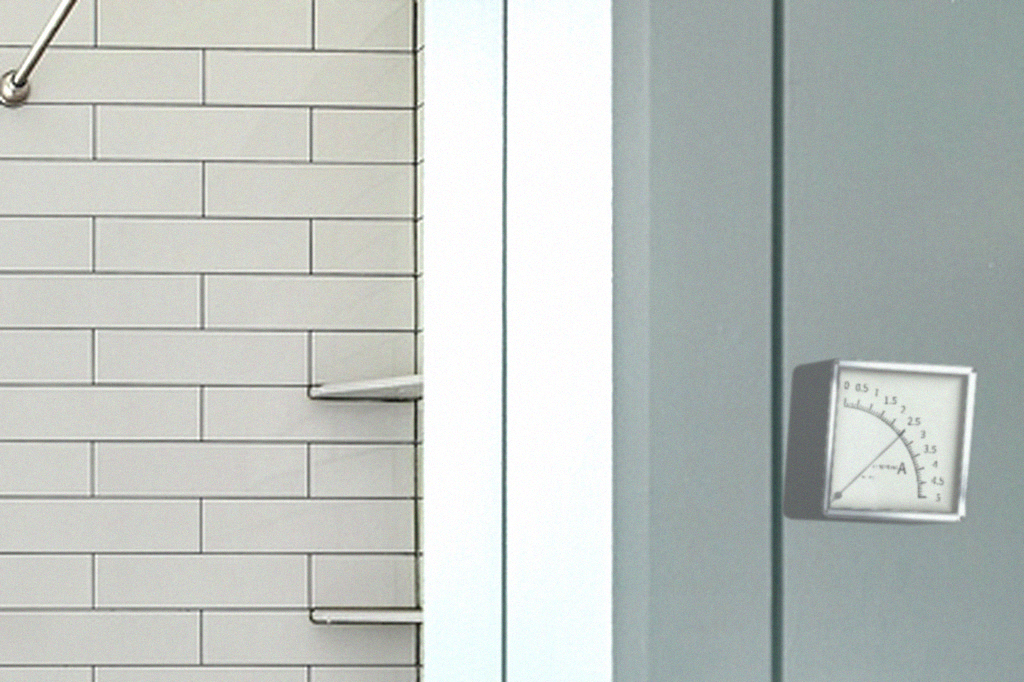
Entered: 2.5 A
